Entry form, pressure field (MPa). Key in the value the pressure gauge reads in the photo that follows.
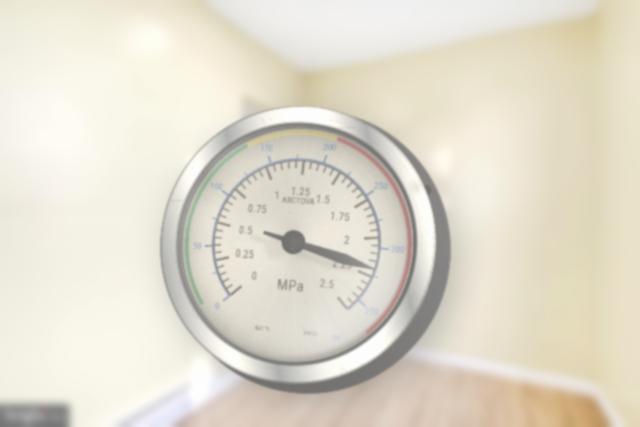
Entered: 2.2 MPa
